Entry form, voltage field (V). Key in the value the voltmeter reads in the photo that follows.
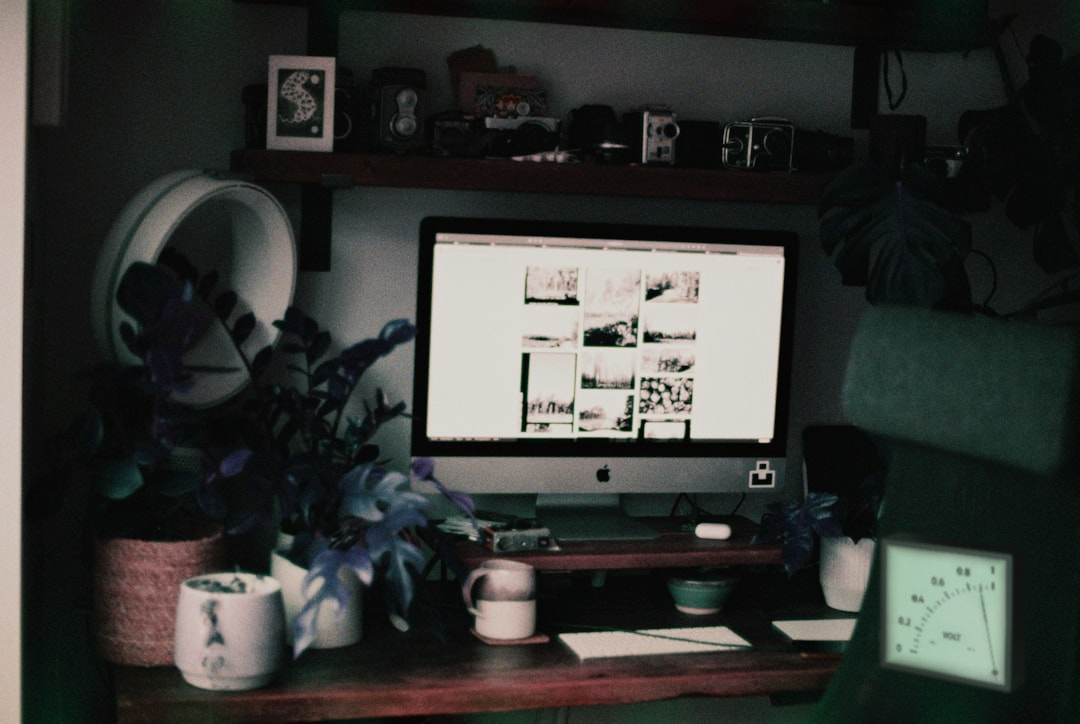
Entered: 0.9 V
